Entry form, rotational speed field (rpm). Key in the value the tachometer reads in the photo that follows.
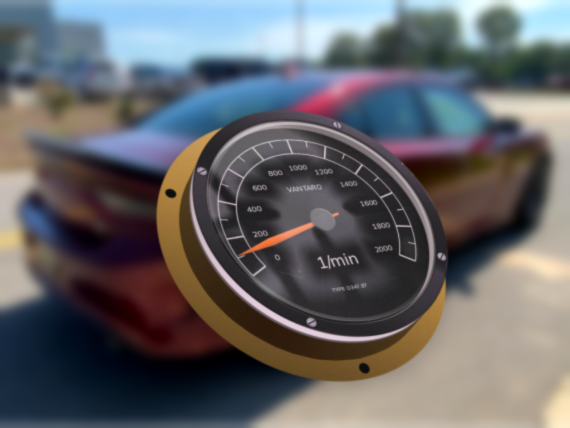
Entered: 100 rpm
